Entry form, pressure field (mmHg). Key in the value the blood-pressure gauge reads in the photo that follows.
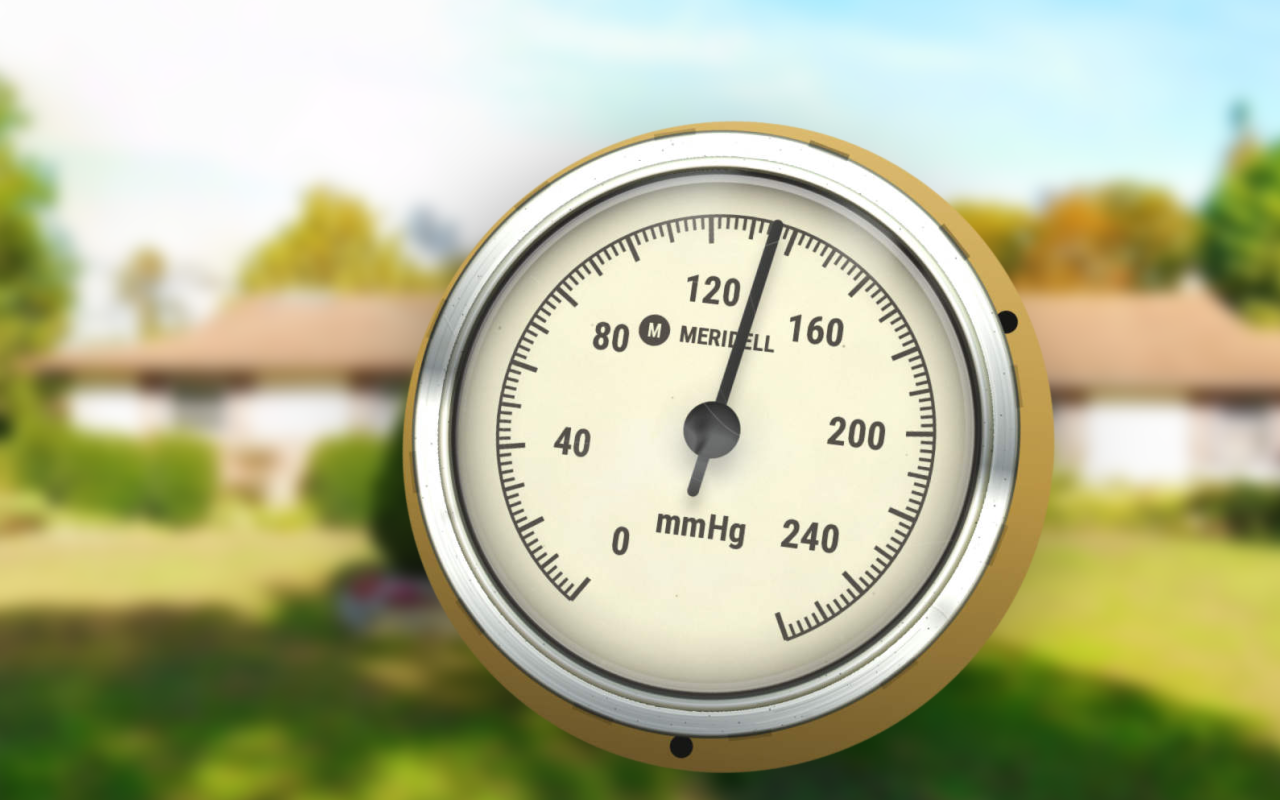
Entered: 136 mmHg
